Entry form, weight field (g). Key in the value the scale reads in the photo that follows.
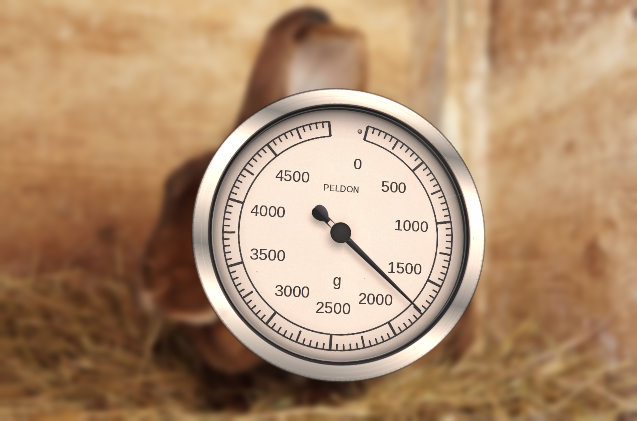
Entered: 1750 g
